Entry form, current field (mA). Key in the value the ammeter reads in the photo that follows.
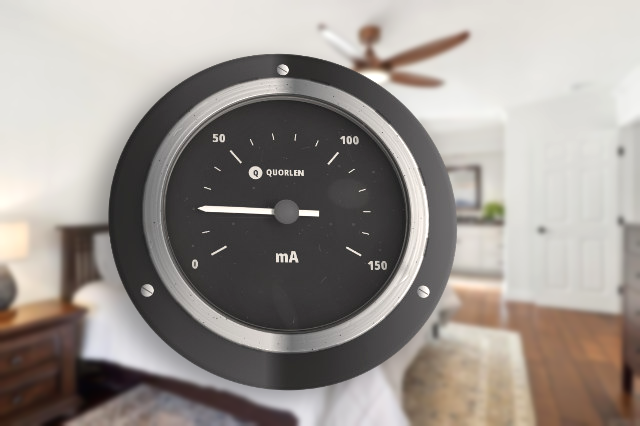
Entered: 20 mA
